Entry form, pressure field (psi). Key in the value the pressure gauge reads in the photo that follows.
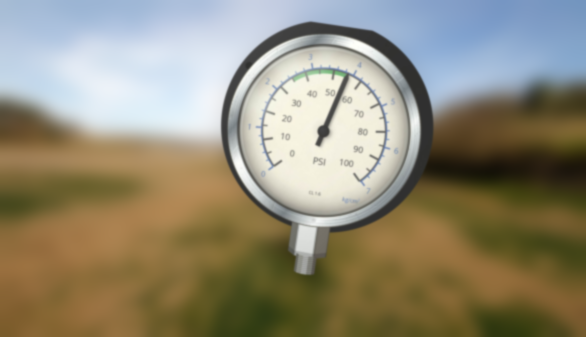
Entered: 55 psi
